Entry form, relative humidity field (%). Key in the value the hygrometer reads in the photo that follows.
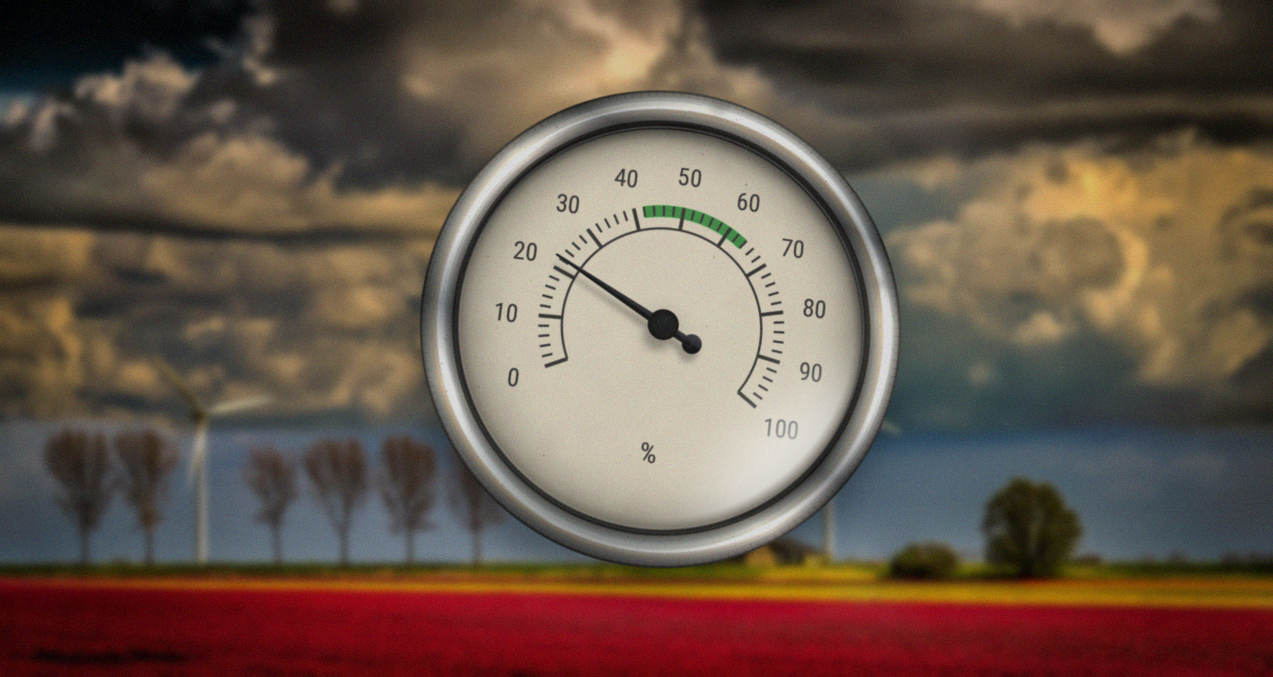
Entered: 22 %
